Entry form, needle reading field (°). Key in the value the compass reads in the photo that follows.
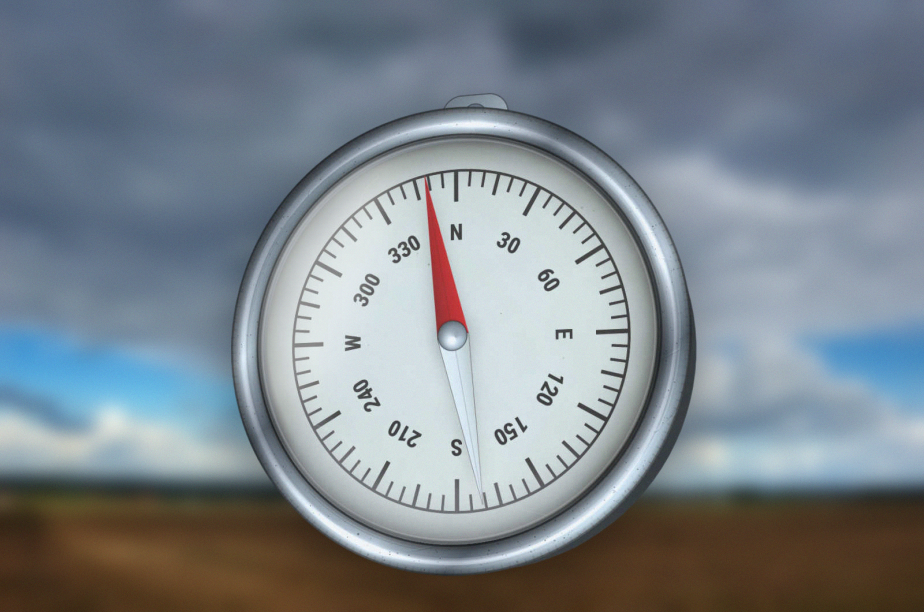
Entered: 350 °
